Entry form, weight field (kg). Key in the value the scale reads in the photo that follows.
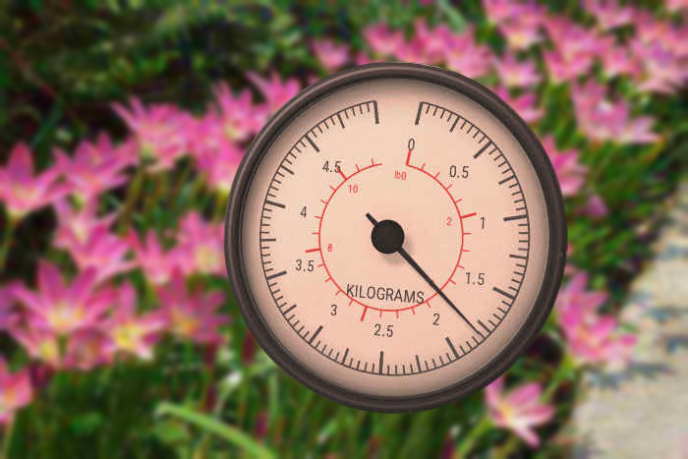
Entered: 1.8 kg
